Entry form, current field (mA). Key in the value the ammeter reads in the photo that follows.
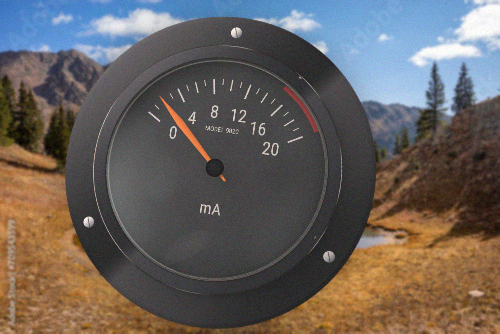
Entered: 2 mA
